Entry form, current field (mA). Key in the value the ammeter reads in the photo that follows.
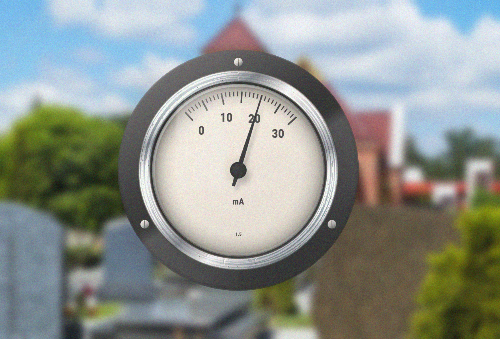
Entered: 20 mA
